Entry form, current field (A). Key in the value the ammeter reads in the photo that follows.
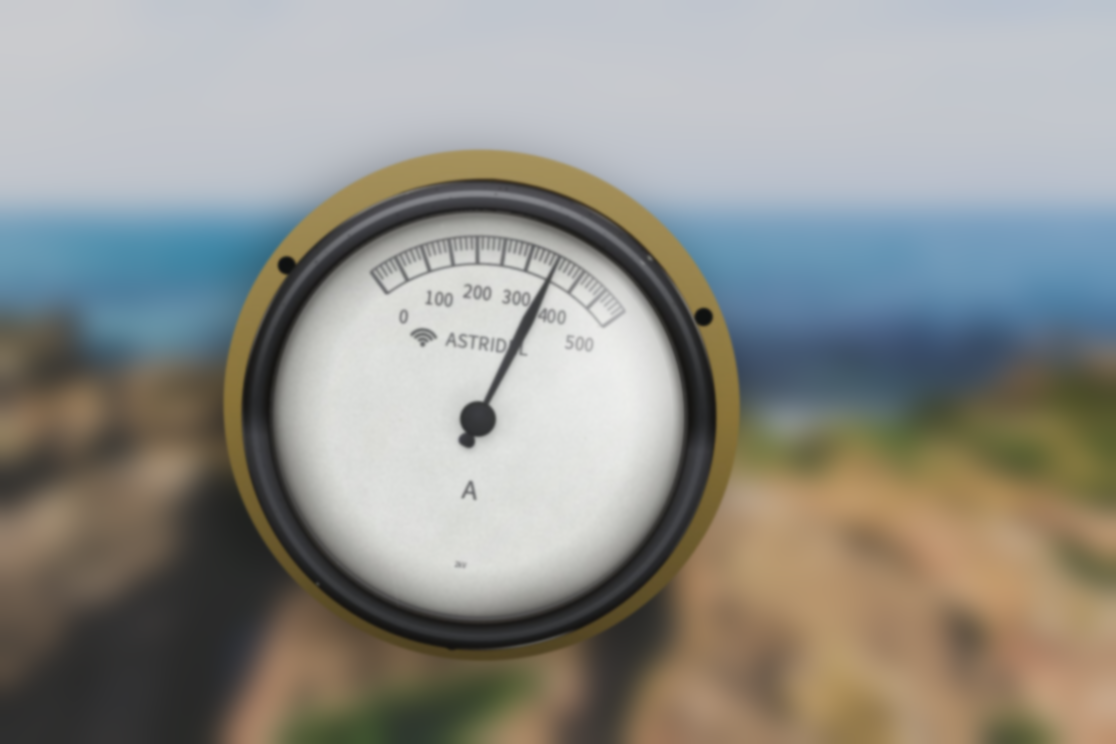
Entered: 350 A
